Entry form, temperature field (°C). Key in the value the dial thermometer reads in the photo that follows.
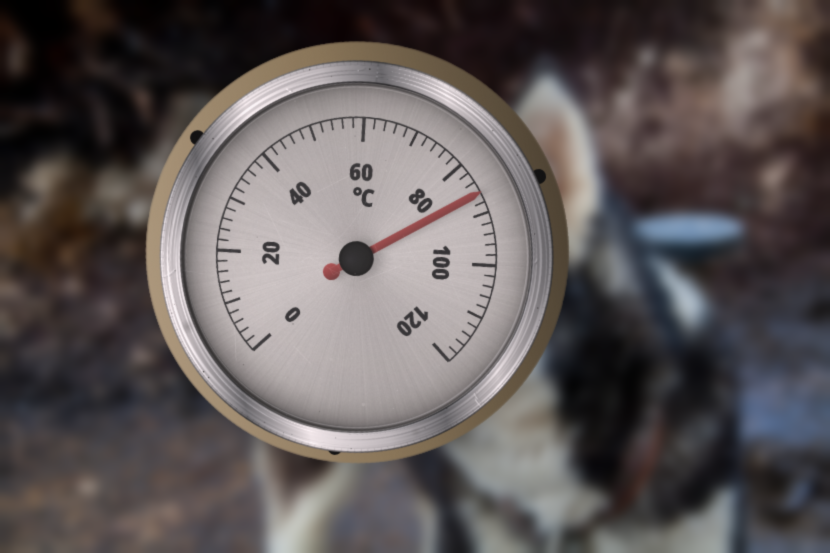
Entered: 86 °C
